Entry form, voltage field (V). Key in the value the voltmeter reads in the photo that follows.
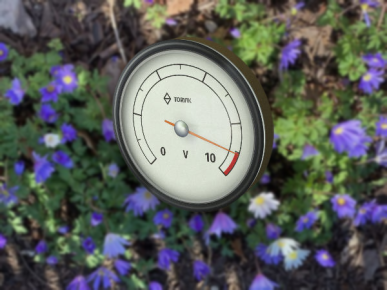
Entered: 9 V
